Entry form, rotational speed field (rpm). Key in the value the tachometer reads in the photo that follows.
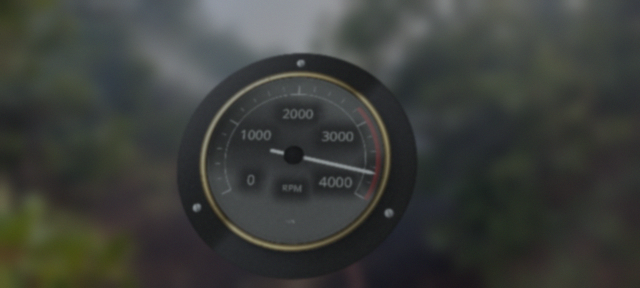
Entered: 3700 rpm
